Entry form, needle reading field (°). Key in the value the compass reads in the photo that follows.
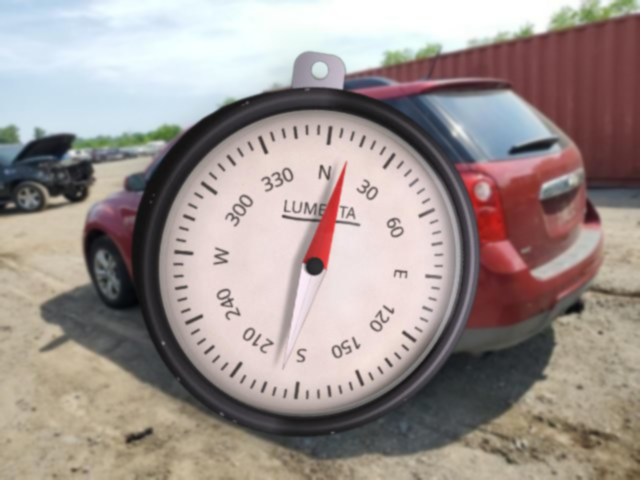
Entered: 10 °
